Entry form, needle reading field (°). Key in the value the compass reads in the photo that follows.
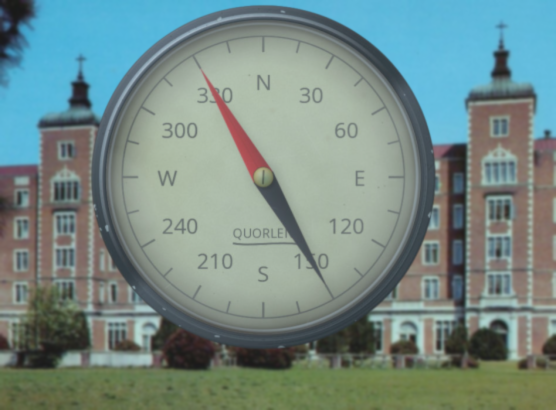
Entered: 330 °
